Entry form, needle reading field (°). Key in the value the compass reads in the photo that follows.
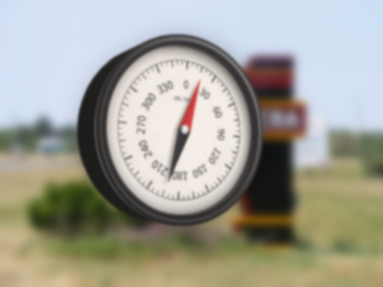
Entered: 15 °
